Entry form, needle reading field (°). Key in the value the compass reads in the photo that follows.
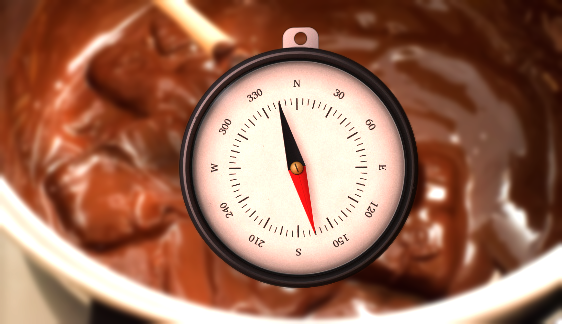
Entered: 165 °
